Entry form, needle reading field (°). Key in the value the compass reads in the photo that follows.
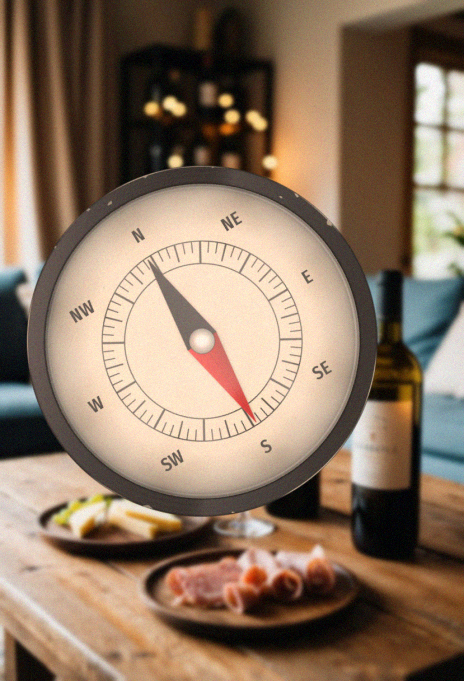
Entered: 177.5 °
